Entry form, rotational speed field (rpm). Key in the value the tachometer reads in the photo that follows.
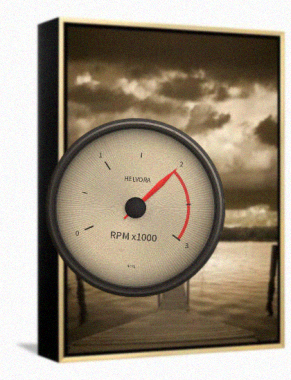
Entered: 2000 rpm
